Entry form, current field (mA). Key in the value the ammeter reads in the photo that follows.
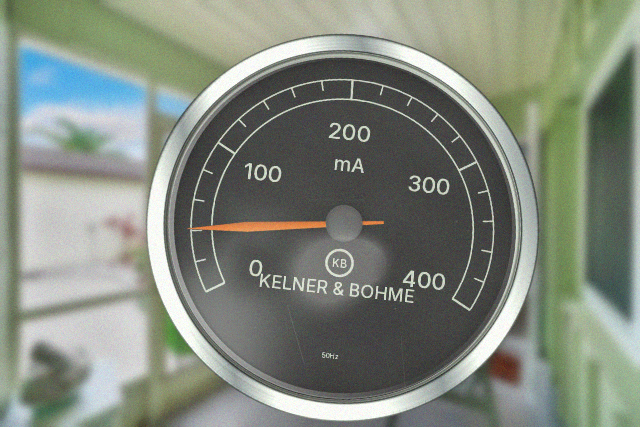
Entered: 40 mA
